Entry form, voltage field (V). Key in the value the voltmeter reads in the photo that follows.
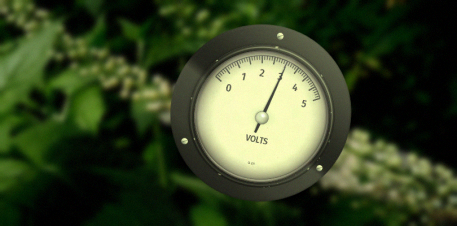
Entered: 3 V
